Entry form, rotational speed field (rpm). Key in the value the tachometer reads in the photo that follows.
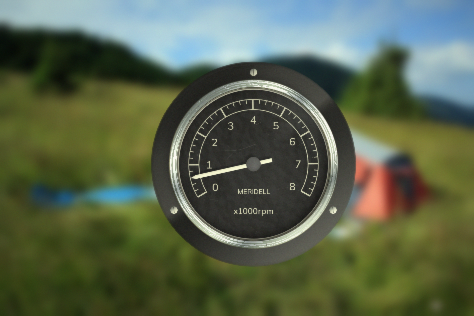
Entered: 600 rpm
